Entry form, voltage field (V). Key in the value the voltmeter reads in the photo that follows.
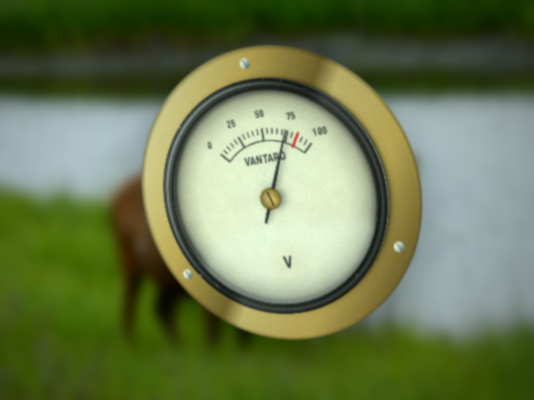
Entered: 75 V
